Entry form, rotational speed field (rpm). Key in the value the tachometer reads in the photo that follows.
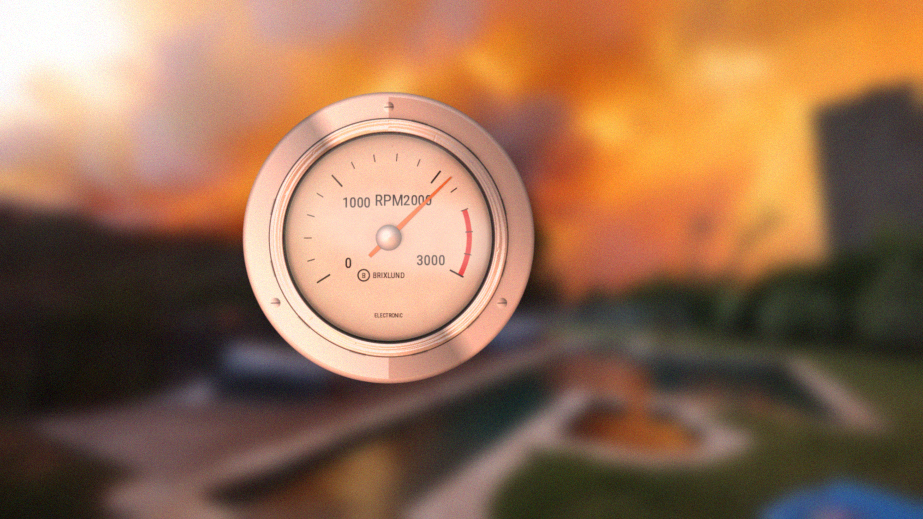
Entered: 2100 rpm
